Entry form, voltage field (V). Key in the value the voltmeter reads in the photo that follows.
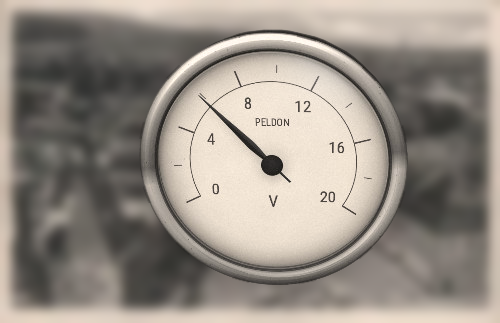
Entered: 6 V
